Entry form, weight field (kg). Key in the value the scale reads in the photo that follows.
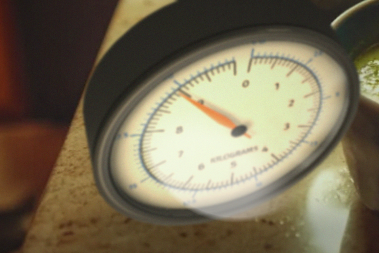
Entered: 9 kg
